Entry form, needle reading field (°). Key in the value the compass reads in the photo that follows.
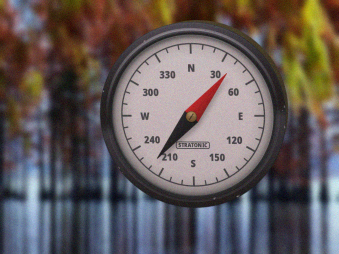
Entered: 40 °
